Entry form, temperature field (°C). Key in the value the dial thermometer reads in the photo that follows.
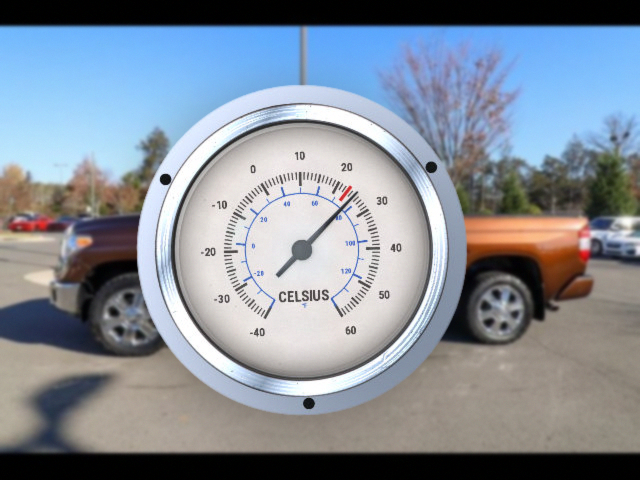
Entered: 25 °C
